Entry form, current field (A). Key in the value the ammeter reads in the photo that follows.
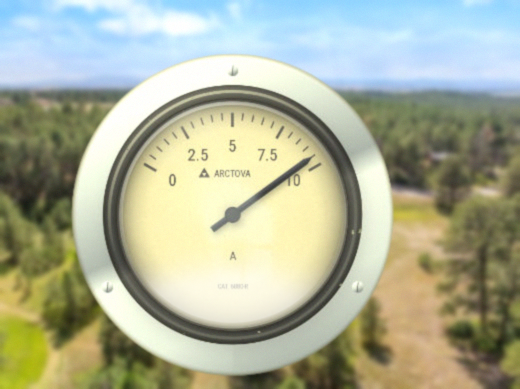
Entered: 9.5 A
